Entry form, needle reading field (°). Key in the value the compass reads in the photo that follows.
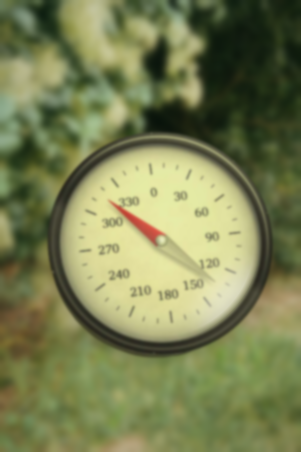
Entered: 315 °
